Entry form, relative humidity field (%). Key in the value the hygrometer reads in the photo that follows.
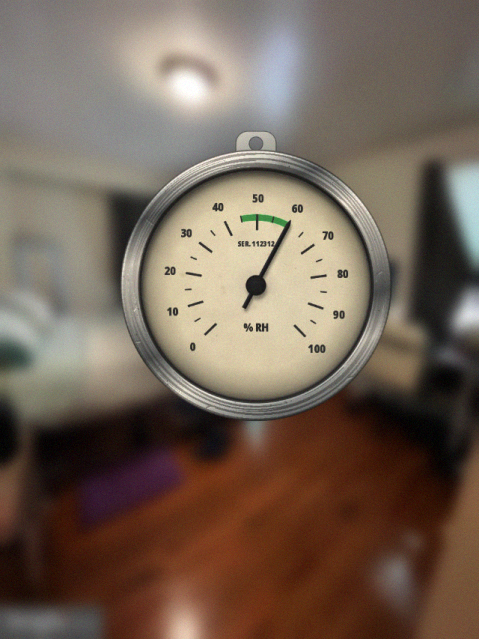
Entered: 60 %
